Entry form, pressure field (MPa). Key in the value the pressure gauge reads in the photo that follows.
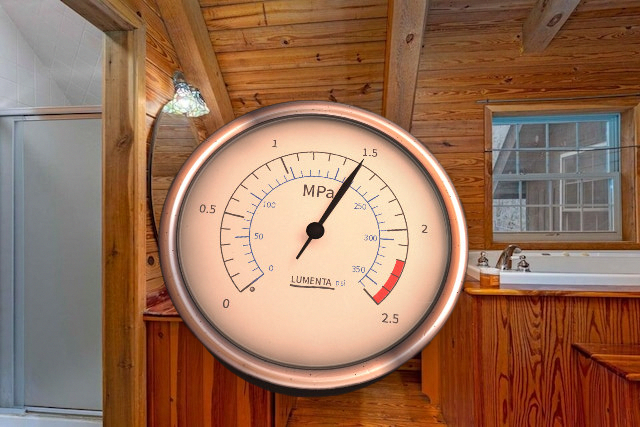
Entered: 1.5 MPa
